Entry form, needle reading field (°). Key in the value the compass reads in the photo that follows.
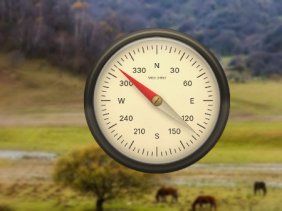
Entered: 310 °
